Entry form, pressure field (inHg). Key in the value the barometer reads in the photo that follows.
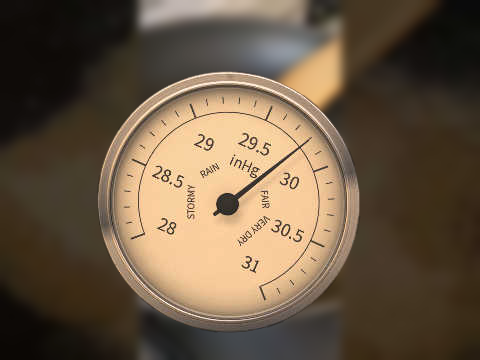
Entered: 29.8 inHg
